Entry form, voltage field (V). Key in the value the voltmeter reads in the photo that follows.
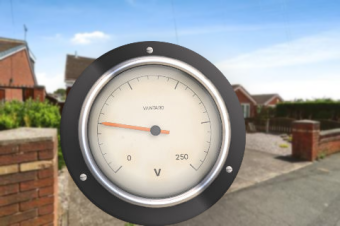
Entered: 50 V
